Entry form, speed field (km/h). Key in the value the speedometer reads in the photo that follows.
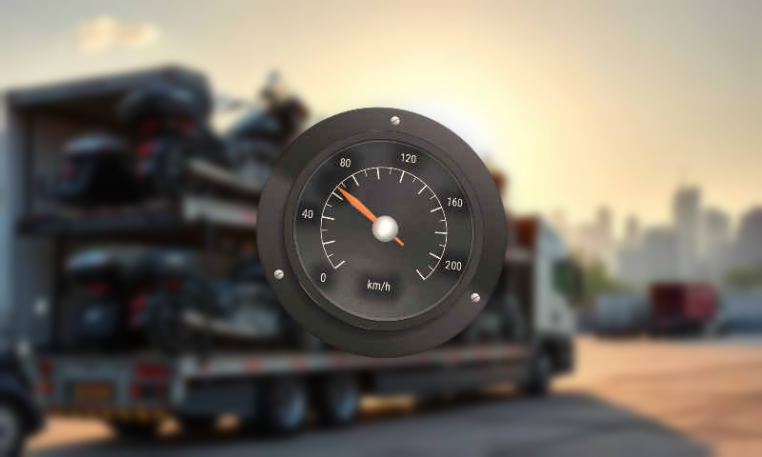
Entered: 65 km/h
